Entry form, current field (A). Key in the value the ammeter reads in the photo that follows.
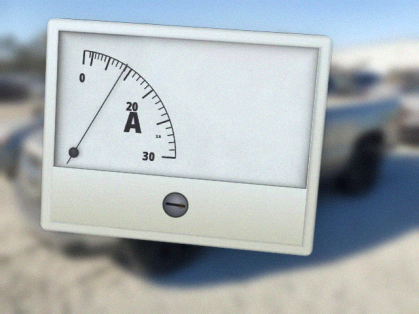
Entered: 14 A
